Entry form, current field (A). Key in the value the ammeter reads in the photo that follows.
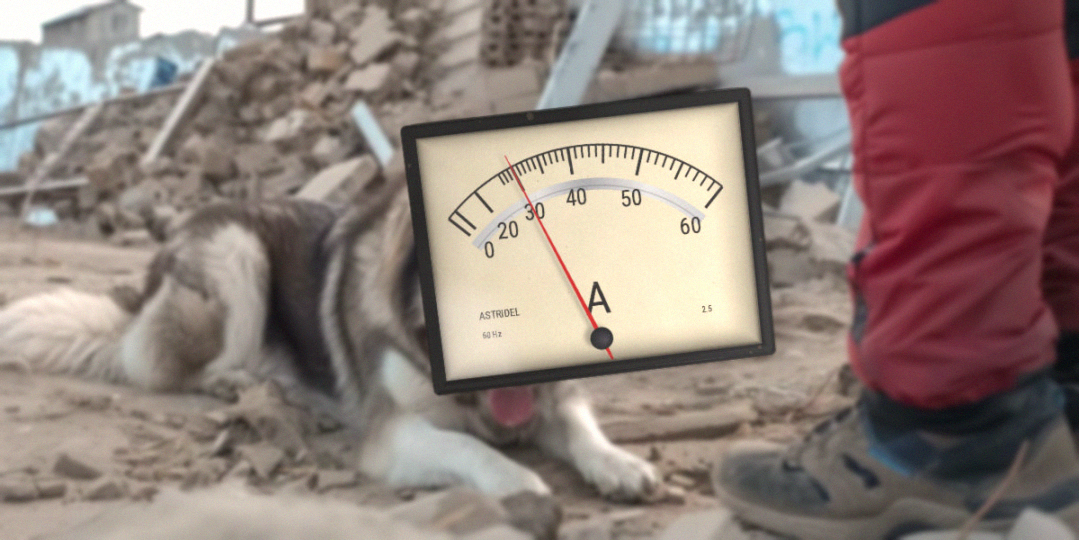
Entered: 30 A
